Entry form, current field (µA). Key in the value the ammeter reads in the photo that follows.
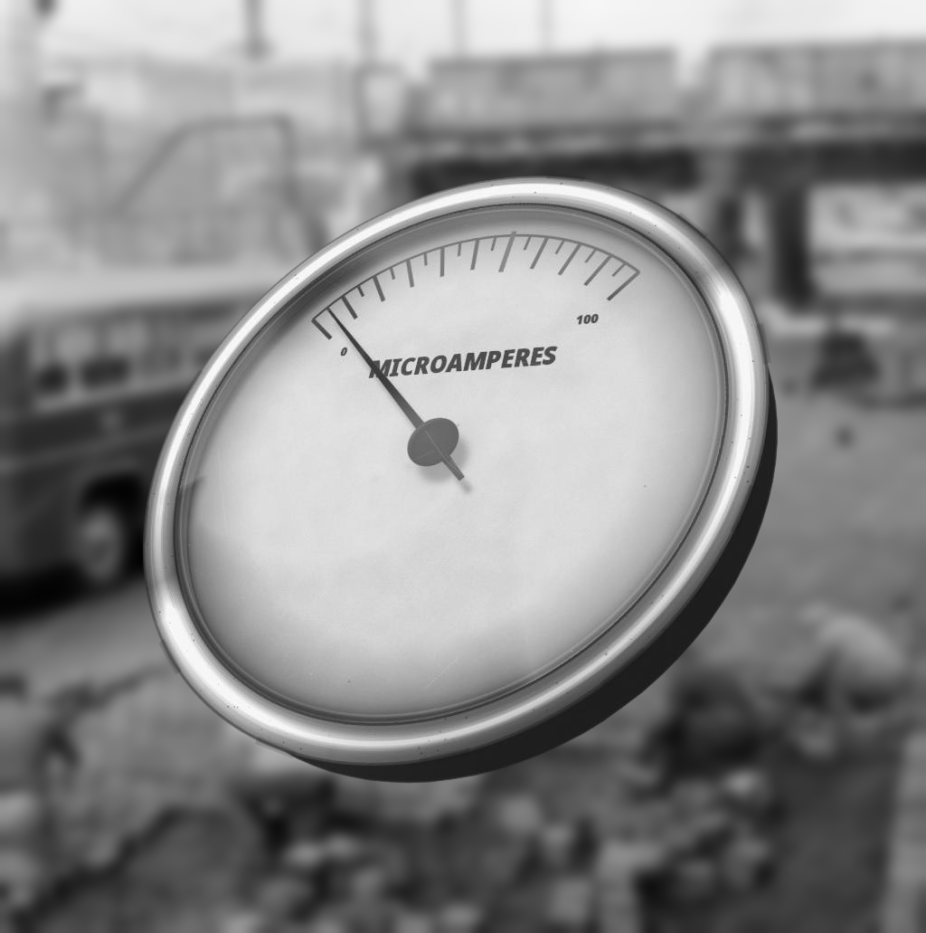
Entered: 5 µA
